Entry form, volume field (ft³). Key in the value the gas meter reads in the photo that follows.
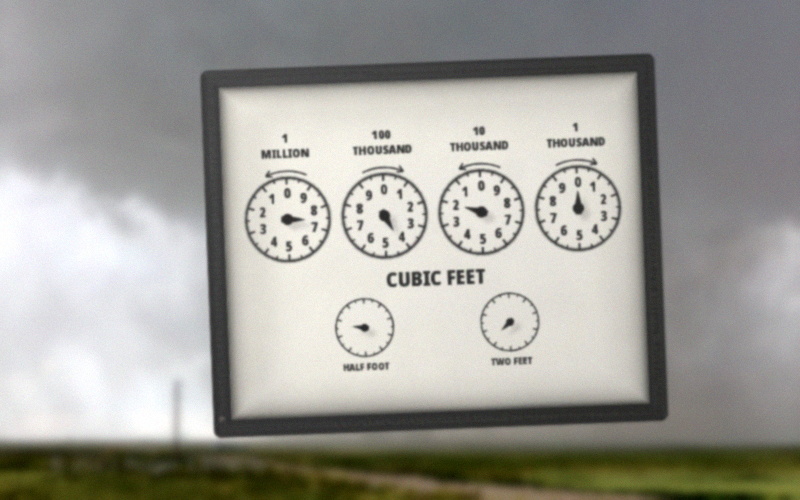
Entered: 742000 ft³
